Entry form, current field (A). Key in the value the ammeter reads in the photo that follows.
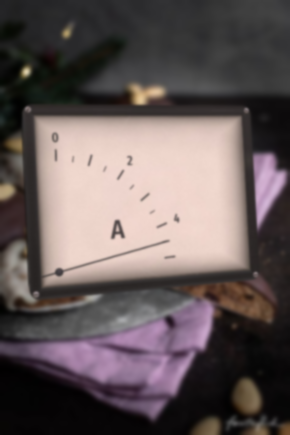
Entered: 4.5 A
